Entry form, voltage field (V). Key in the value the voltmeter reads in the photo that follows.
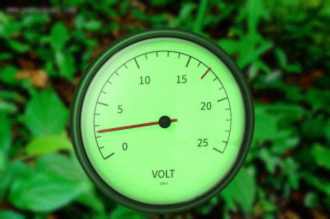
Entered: 2.5 V
